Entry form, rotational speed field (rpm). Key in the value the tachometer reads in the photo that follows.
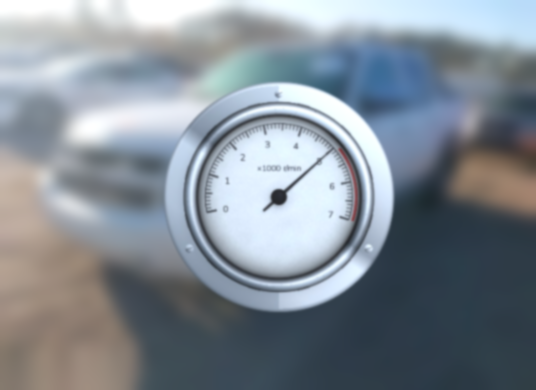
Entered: 5000 rpm
